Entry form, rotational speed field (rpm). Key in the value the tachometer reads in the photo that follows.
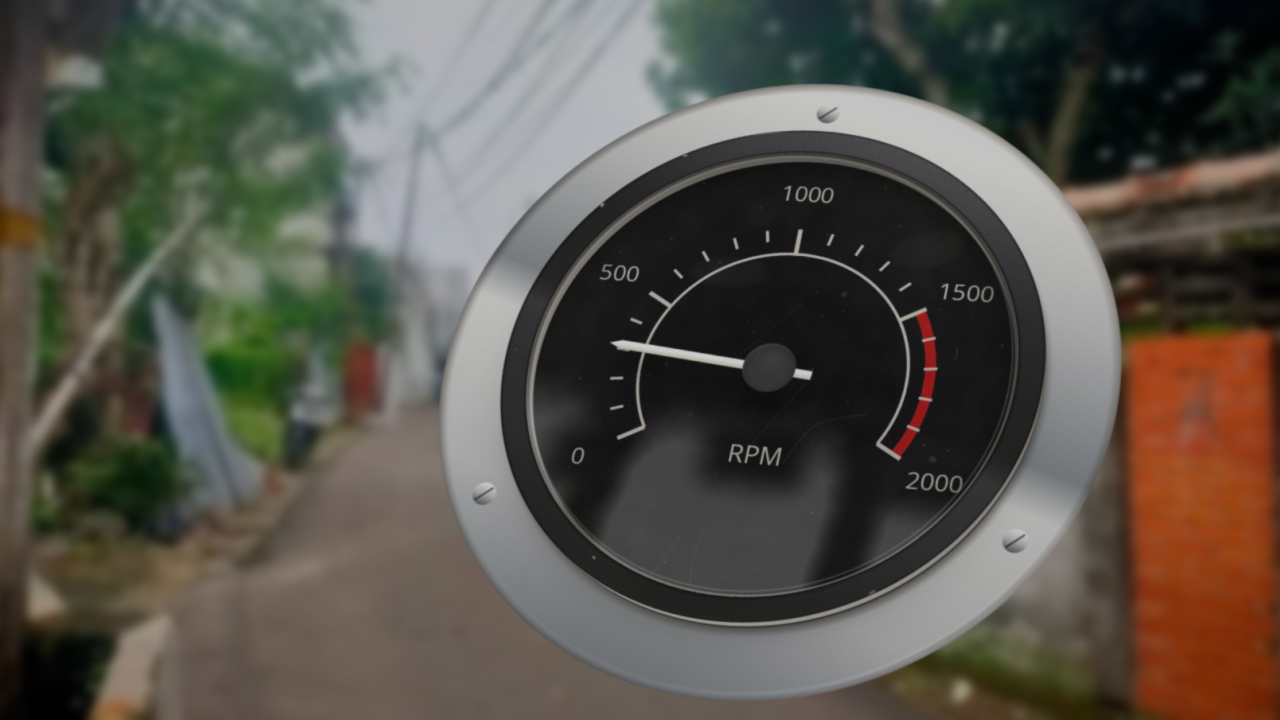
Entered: 300 rpm
